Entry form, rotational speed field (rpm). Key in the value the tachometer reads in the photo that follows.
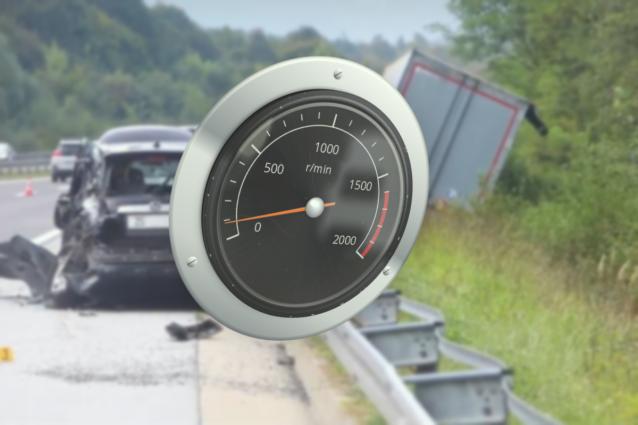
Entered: 100 rpm
